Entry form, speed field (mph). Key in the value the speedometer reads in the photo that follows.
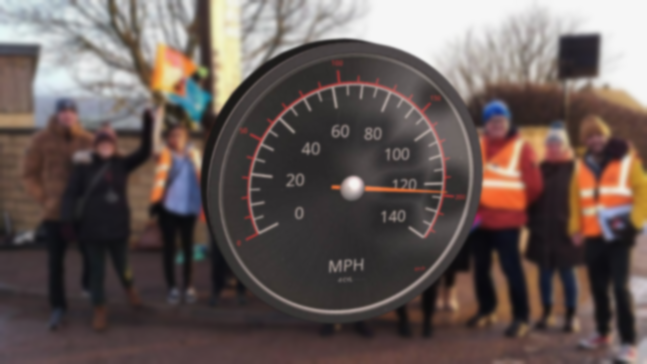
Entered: 122.5 mph
